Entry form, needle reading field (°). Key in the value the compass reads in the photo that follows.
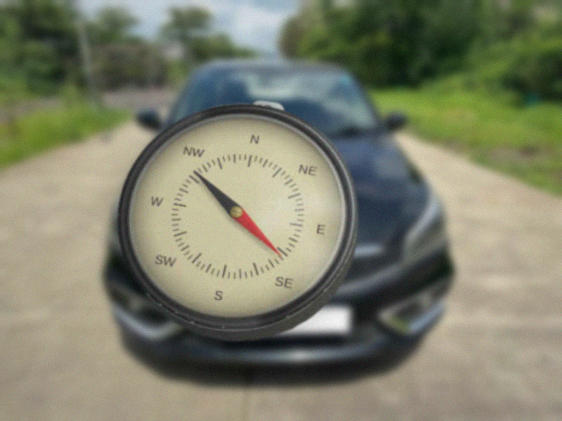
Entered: 125 °
